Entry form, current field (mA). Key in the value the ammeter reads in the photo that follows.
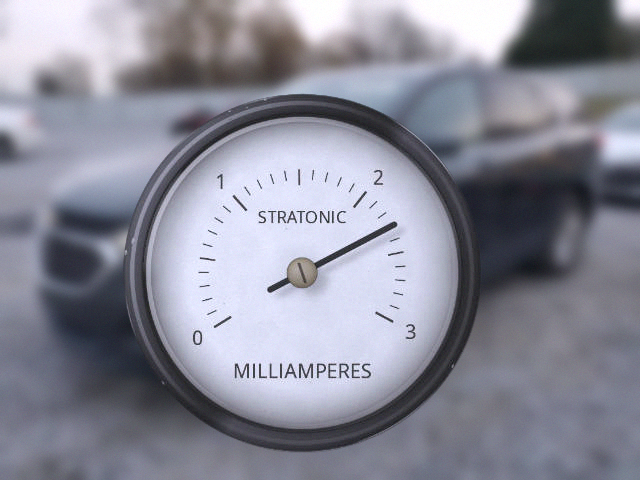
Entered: 2.3 mA
